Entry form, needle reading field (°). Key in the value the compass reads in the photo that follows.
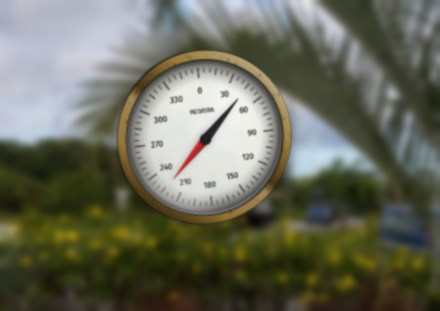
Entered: 225 °
